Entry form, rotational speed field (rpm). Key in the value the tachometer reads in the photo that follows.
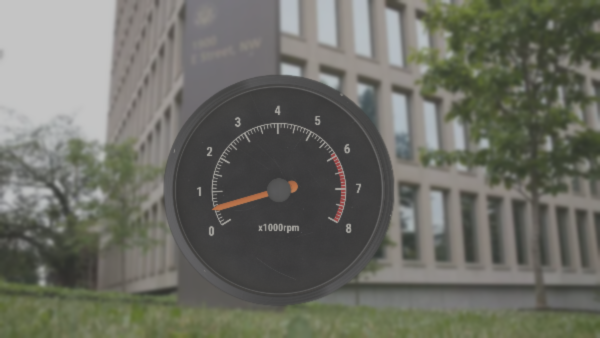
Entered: 500 rpm
